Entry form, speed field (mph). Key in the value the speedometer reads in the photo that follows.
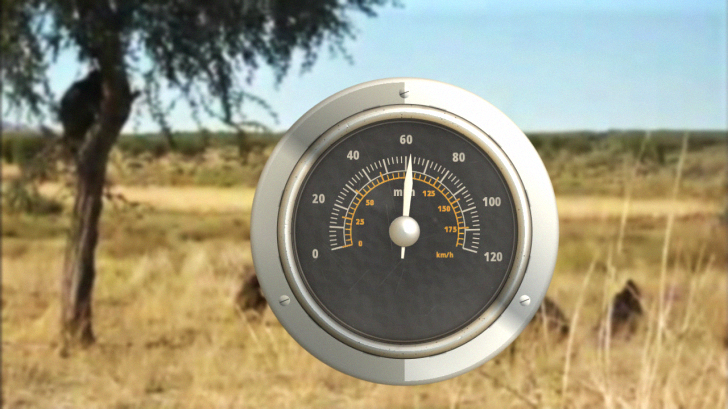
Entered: 62 mph
